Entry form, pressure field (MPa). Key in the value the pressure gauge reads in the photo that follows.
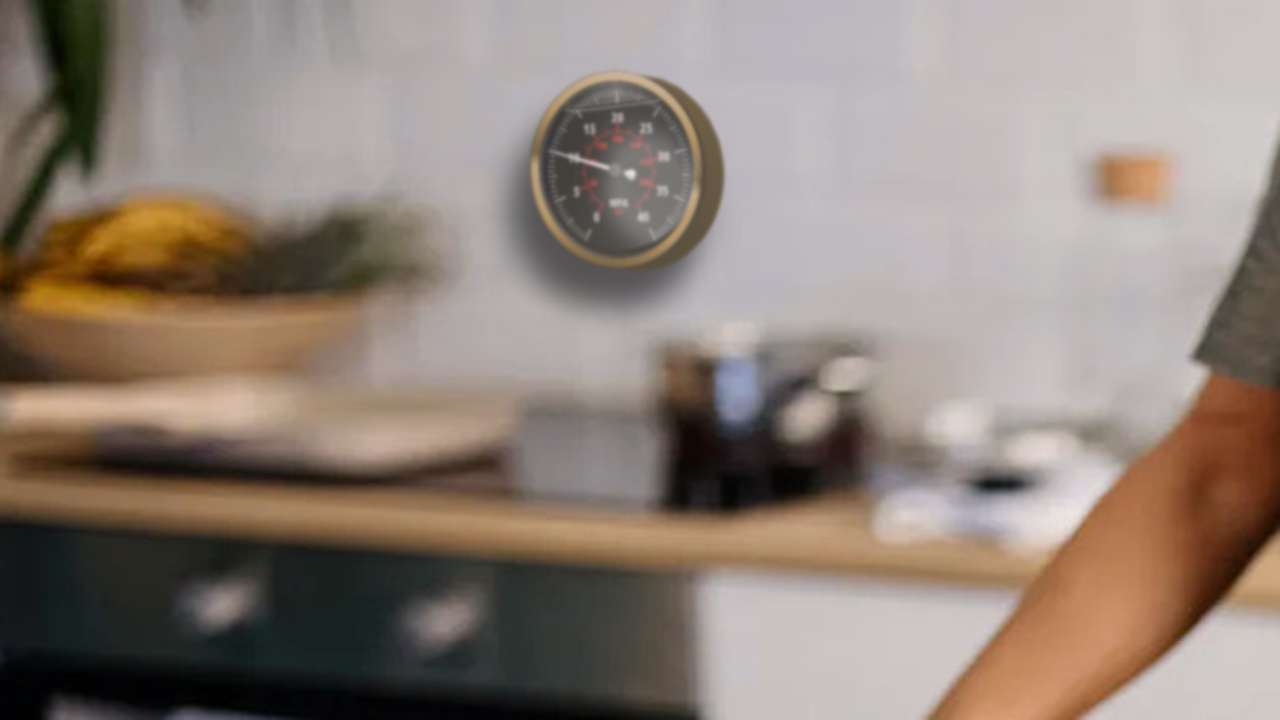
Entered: 10 MPa
